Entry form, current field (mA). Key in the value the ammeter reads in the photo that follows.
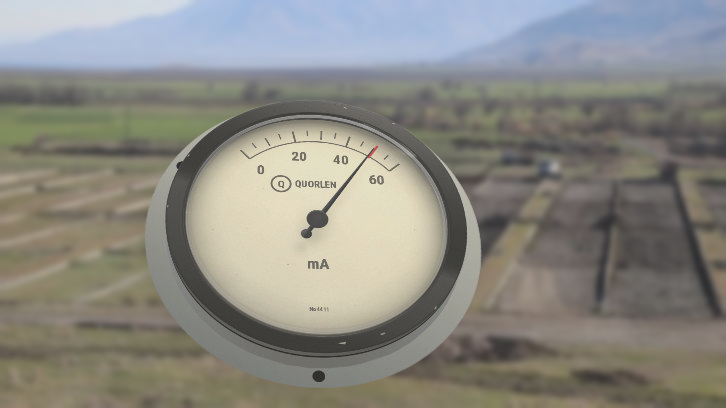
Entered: 50 mA
